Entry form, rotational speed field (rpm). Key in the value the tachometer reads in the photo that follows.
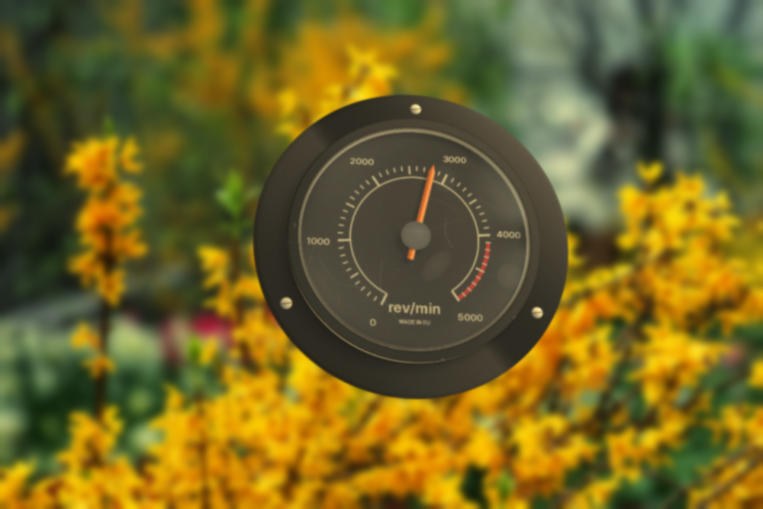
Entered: 2800 rpm
